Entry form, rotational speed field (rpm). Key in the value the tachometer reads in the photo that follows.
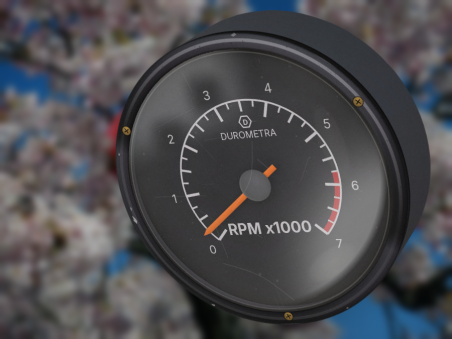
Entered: 250 rpm
